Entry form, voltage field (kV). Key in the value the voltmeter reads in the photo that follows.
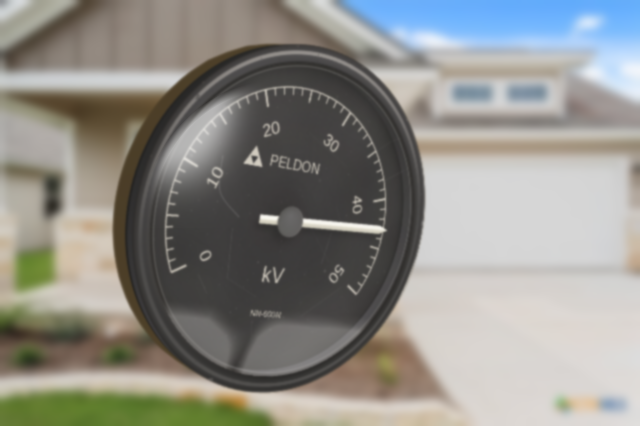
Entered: 43 kV
